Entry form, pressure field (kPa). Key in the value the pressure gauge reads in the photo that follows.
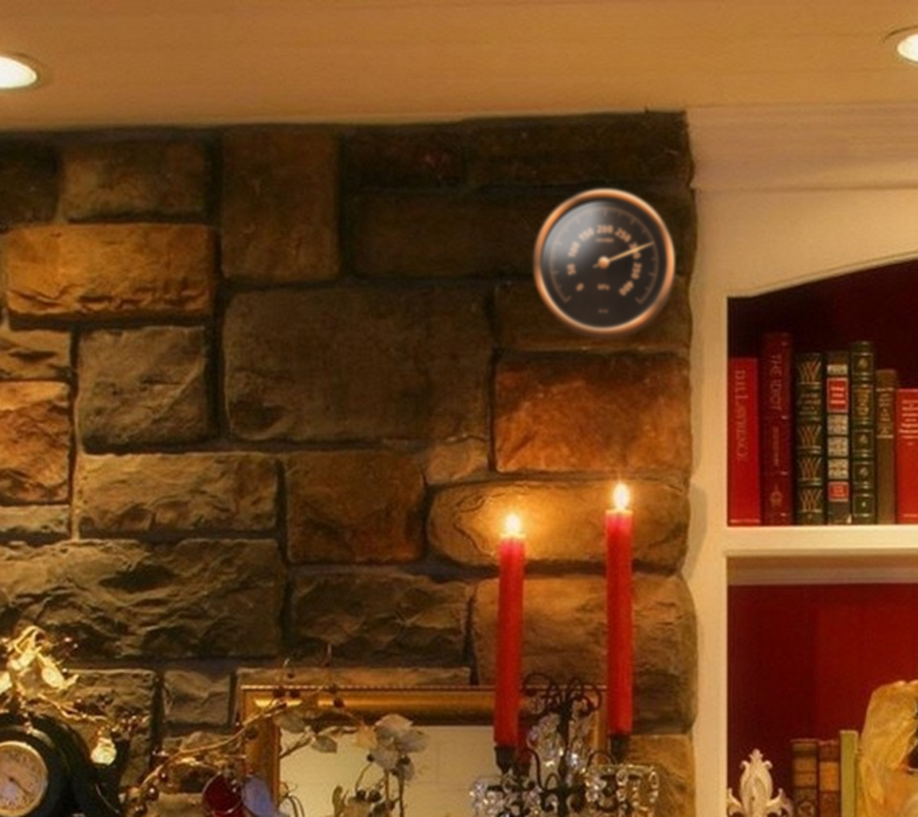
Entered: 300 kPa
